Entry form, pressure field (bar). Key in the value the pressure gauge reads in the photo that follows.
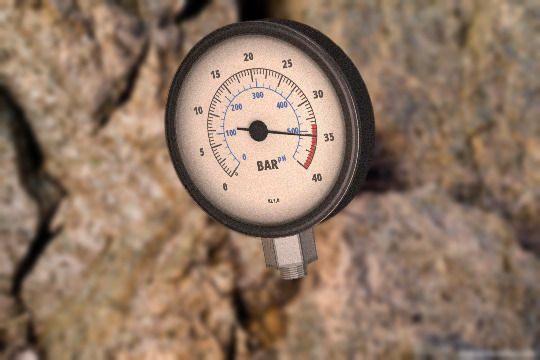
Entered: 35 bar
